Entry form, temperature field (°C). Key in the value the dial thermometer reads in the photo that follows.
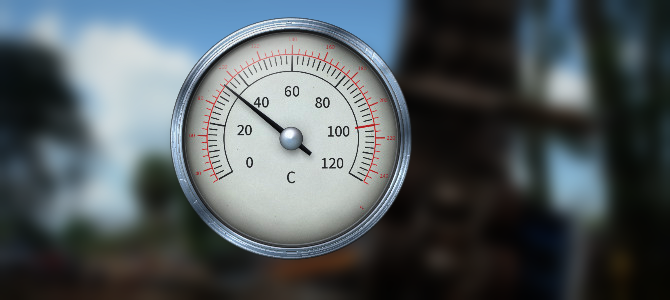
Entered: 34 °C
